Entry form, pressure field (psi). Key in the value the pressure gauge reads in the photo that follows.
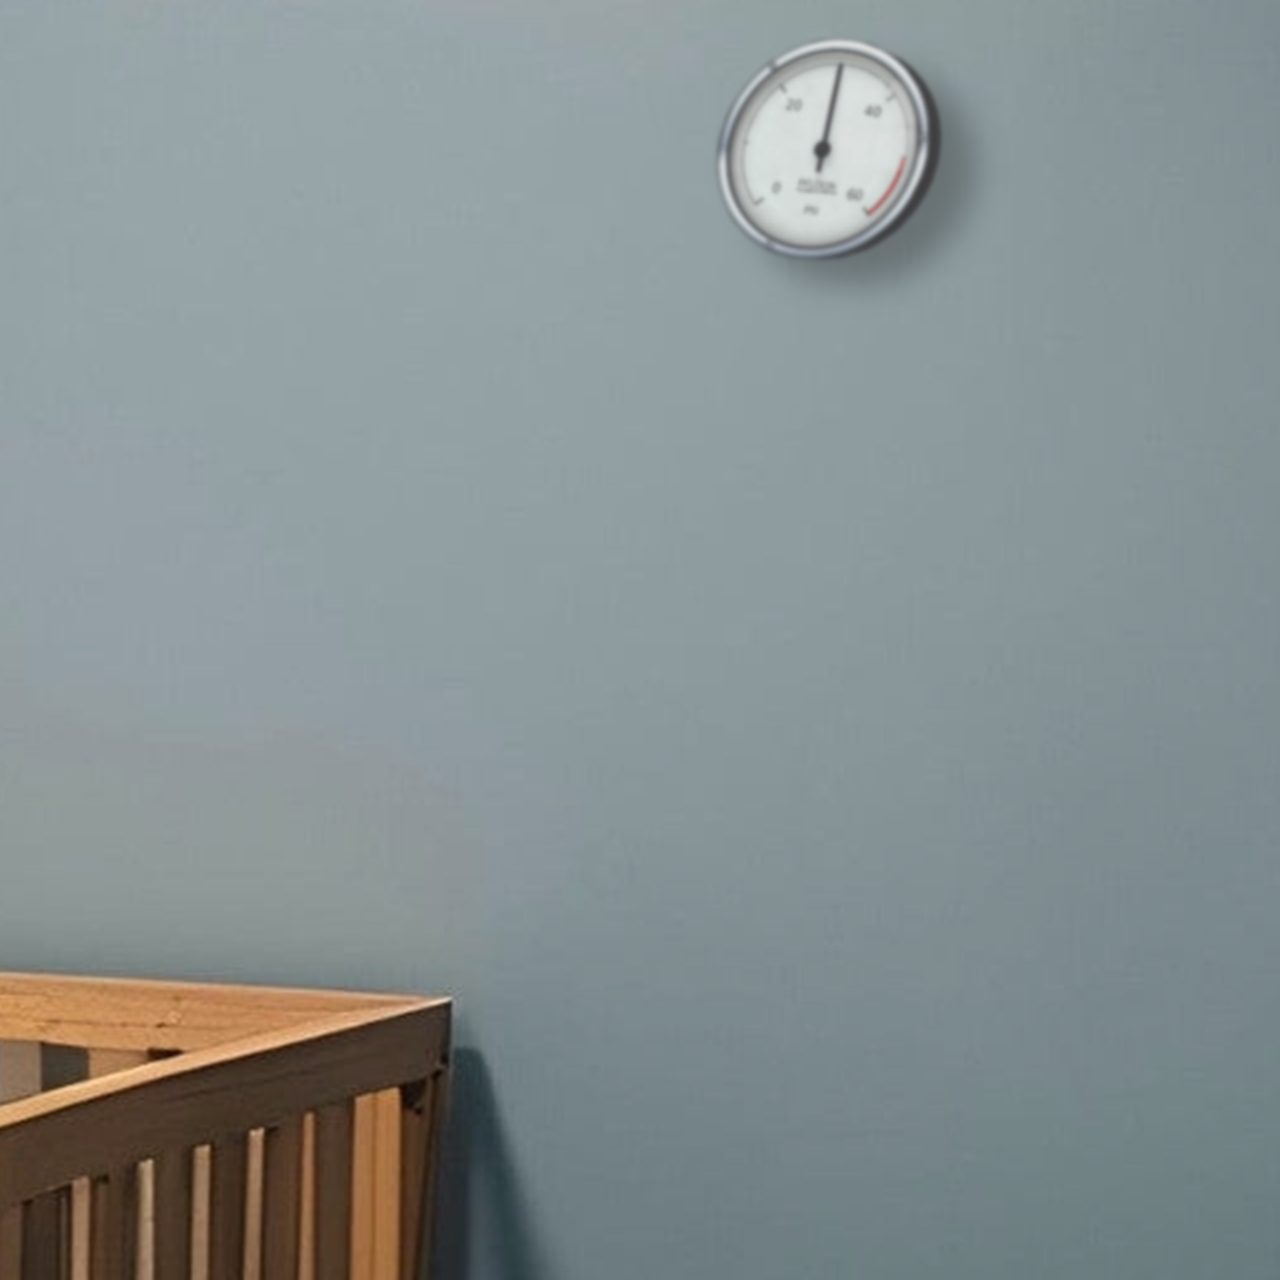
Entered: 30 psi
